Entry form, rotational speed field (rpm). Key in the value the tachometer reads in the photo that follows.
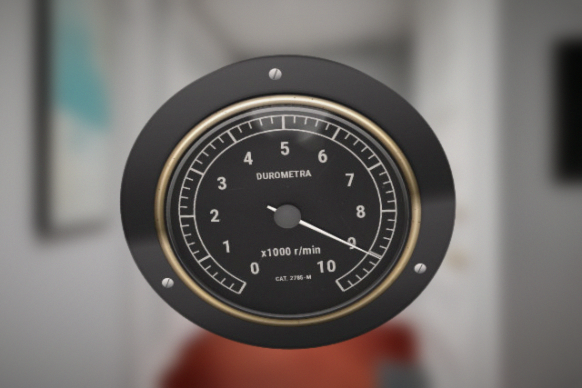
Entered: 9000 rpm
